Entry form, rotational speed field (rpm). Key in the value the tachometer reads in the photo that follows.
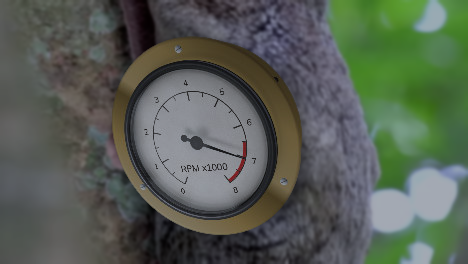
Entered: 7000 rpm
